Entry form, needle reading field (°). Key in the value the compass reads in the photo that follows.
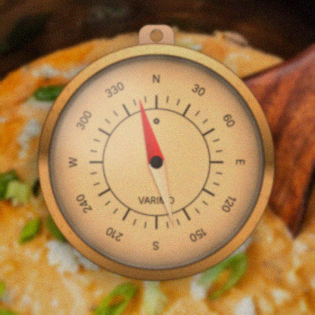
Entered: 345 °
